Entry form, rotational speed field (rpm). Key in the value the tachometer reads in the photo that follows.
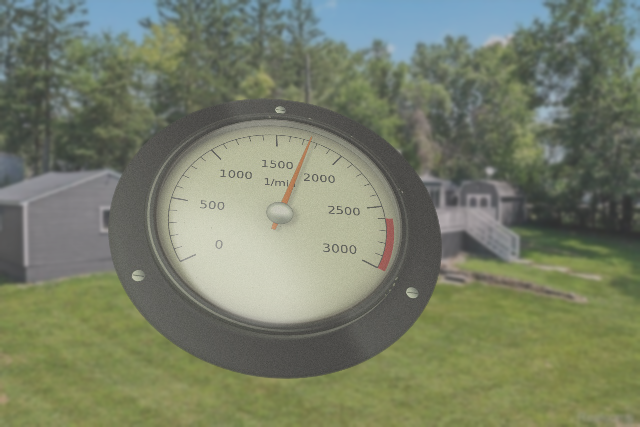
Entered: 1750 rpm
